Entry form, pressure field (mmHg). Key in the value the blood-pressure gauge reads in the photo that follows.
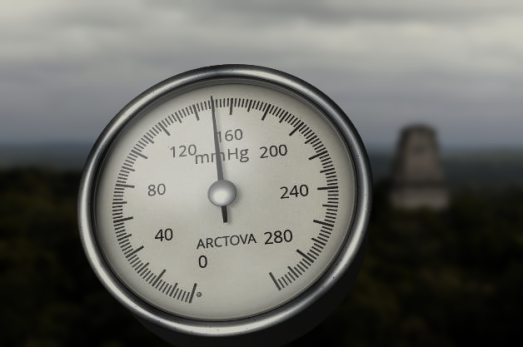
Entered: 150 mmHg
